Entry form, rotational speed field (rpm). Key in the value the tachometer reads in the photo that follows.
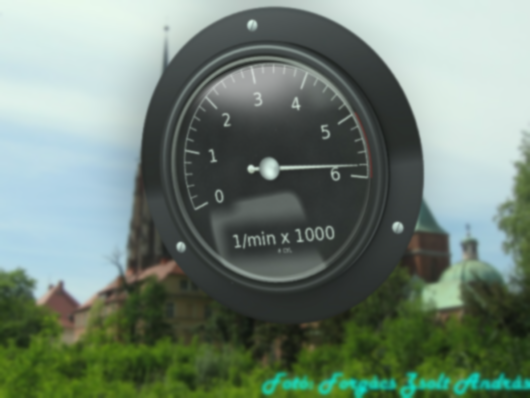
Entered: 5800 rpm
